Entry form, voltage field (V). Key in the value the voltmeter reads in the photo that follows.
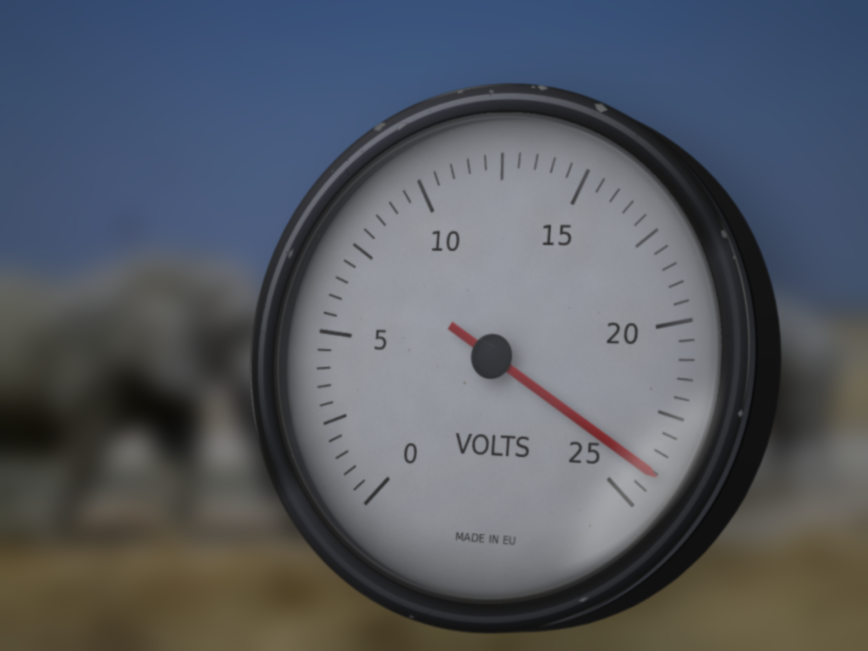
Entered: 24 V
